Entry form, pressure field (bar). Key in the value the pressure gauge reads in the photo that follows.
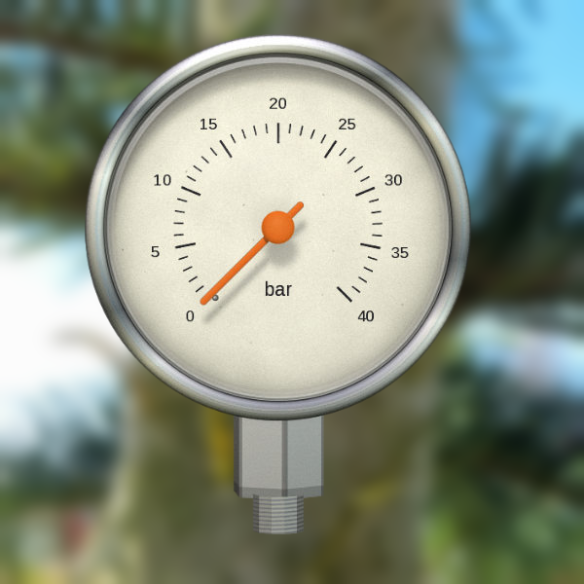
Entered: 0 bar
